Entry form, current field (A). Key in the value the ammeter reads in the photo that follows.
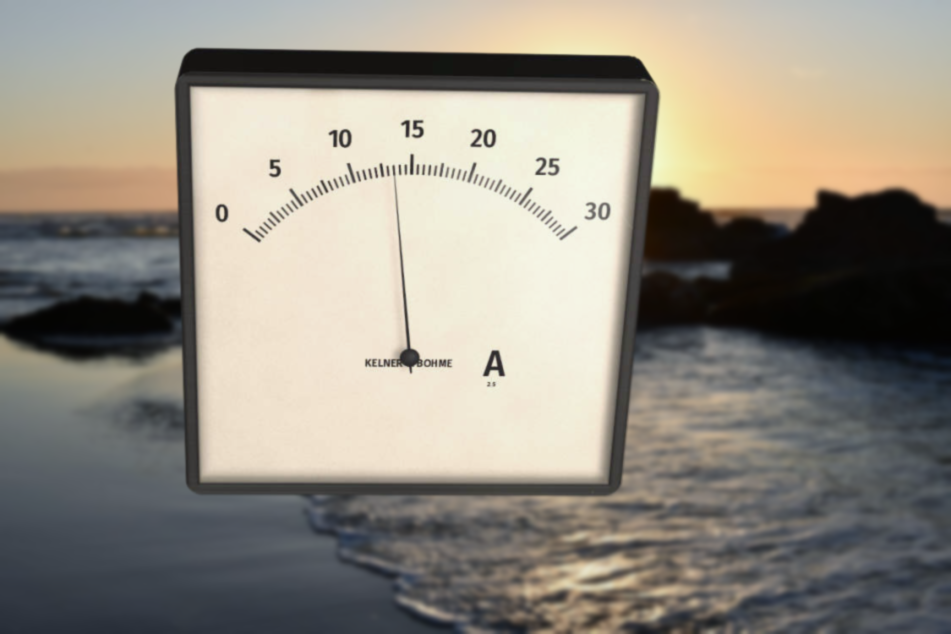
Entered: 13.5 A
